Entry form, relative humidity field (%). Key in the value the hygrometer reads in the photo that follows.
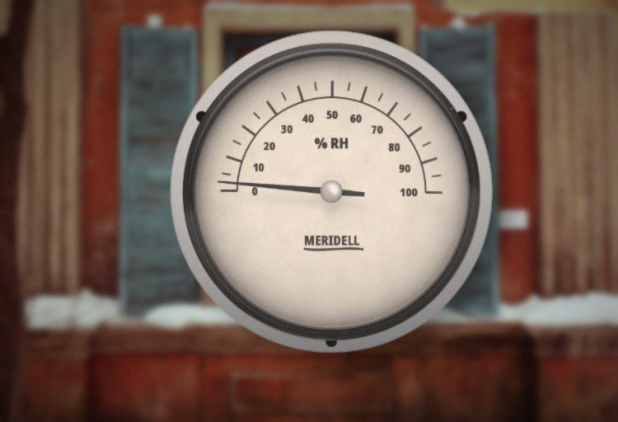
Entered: 2.5 %
